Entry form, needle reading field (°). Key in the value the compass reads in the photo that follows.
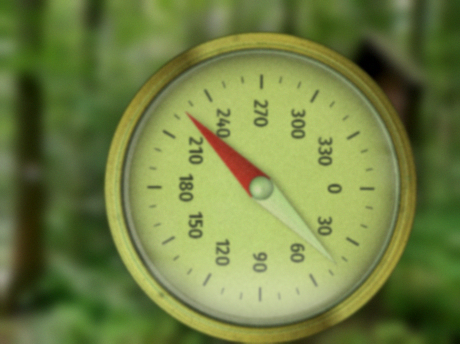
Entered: 225 °
